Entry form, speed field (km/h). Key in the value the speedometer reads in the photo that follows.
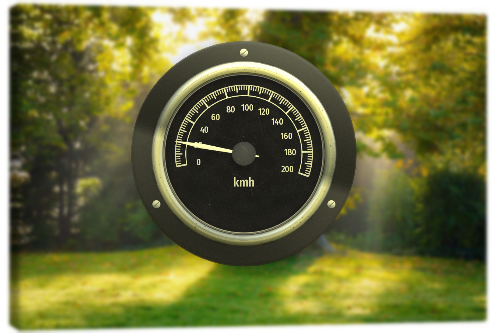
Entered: 20 km/h
